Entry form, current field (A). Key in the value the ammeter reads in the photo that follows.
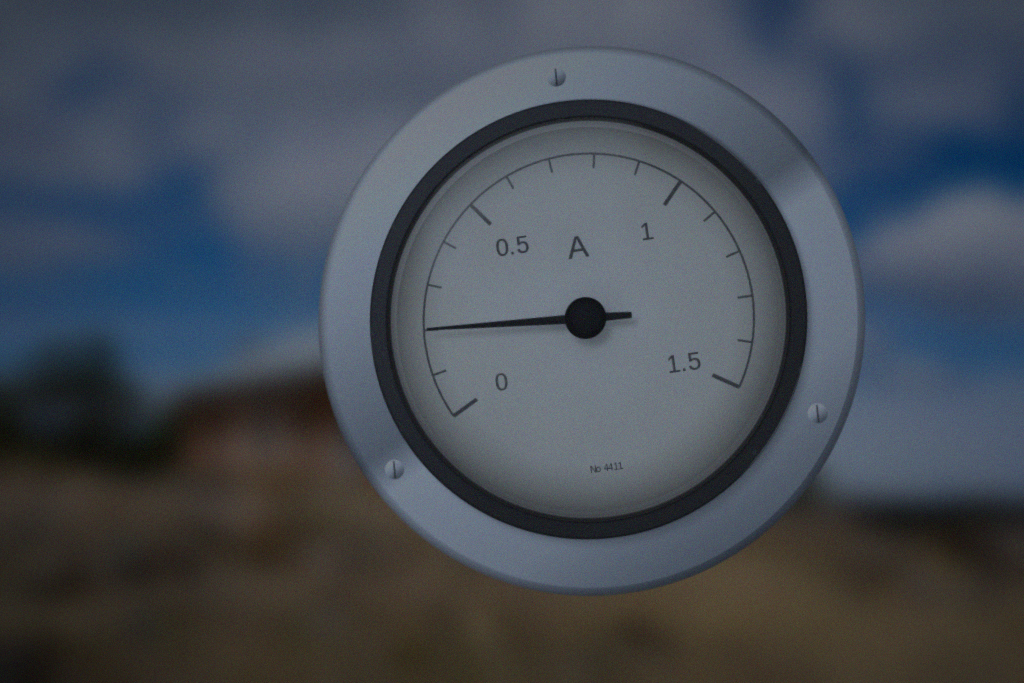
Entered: 0.2 A
